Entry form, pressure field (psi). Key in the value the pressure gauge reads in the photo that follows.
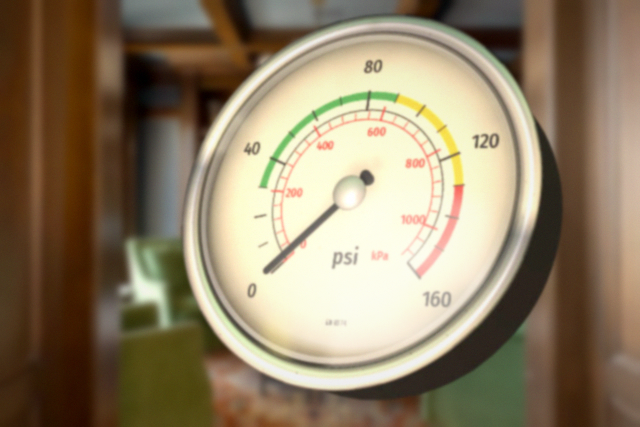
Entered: 0 psi
